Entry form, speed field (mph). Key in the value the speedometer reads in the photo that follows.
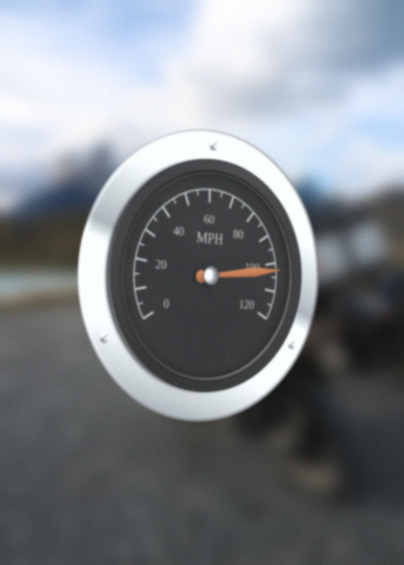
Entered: 102.5 mph
